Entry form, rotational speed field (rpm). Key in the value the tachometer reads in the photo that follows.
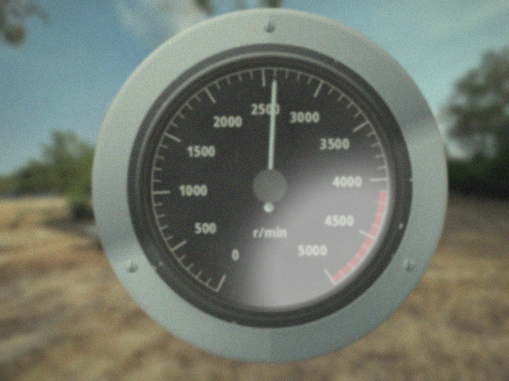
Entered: 2600 rpm
